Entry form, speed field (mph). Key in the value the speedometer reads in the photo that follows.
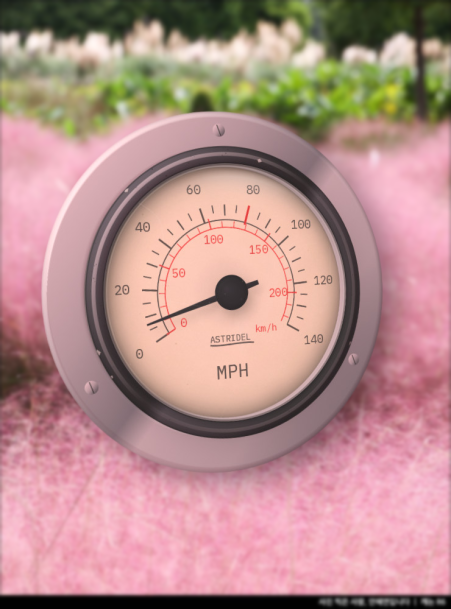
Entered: 7.5 mph
